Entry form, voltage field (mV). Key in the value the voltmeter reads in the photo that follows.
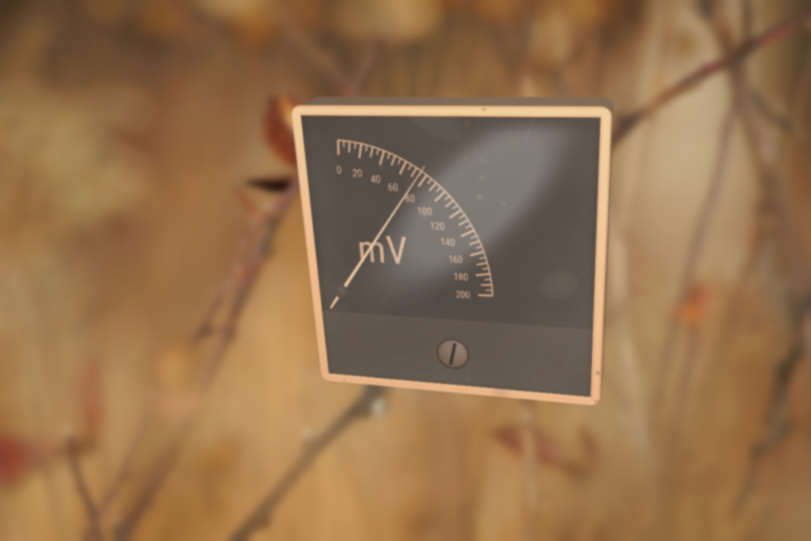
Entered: 75 mV
